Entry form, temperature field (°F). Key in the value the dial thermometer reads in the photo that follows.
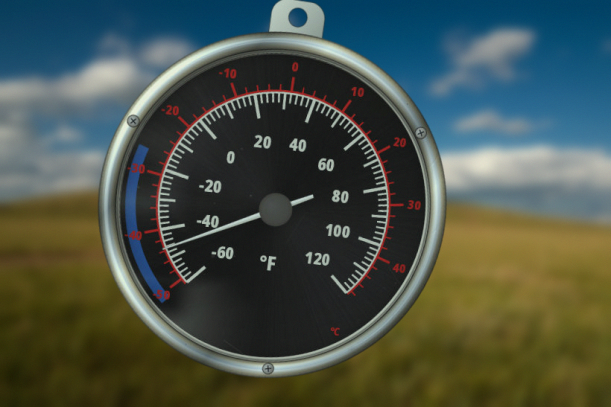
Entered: -46 °F
